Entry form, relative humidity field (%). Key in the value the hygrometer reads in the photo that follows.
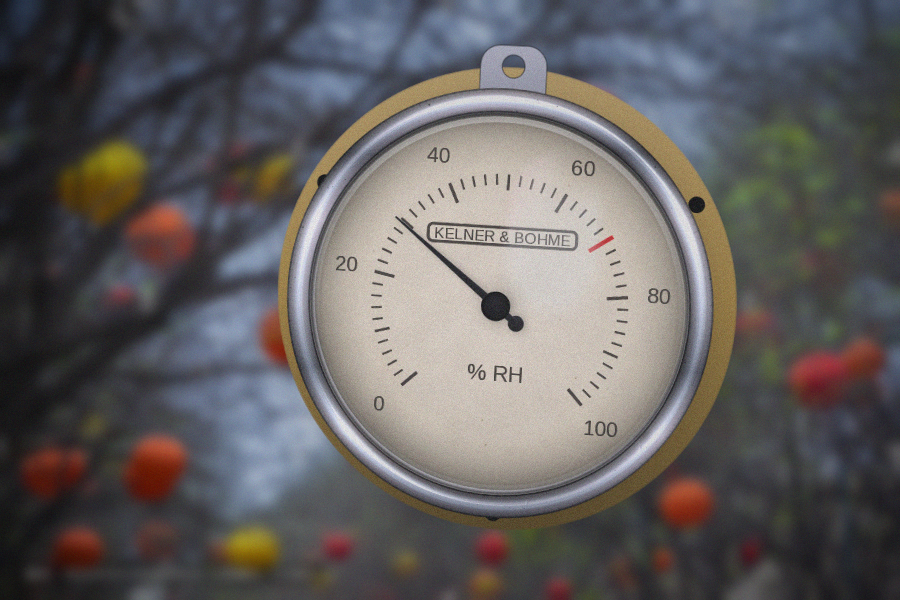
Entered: 30 %
